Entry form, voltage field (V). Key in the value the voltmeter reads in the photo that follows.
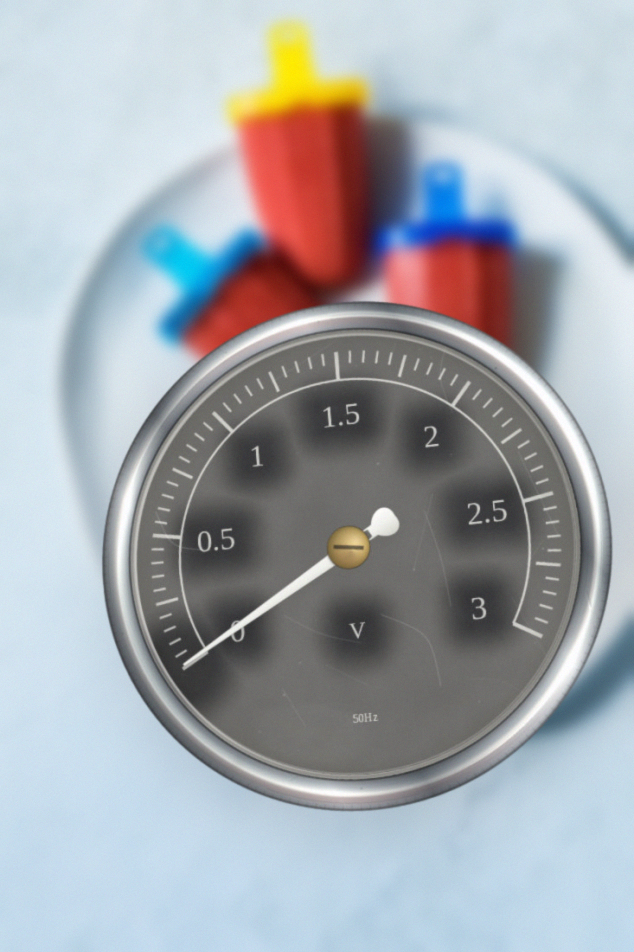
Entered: 0 V
